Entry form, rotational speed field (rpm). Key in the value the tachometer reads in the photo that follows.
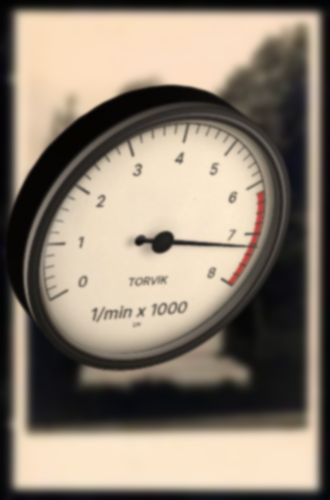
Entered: 7200 rpm
